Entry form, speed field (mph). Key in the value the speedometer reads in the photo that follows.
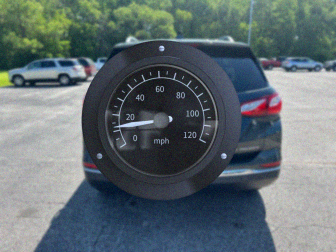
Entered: 12.5 mph
